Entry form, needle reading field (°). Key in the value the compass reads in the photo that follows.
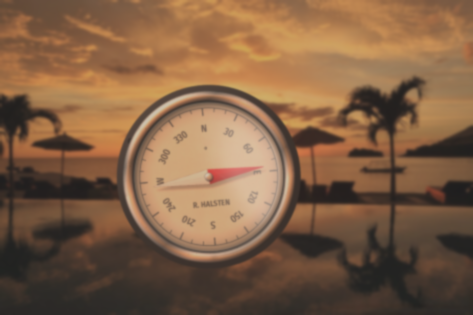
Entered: 85 °
